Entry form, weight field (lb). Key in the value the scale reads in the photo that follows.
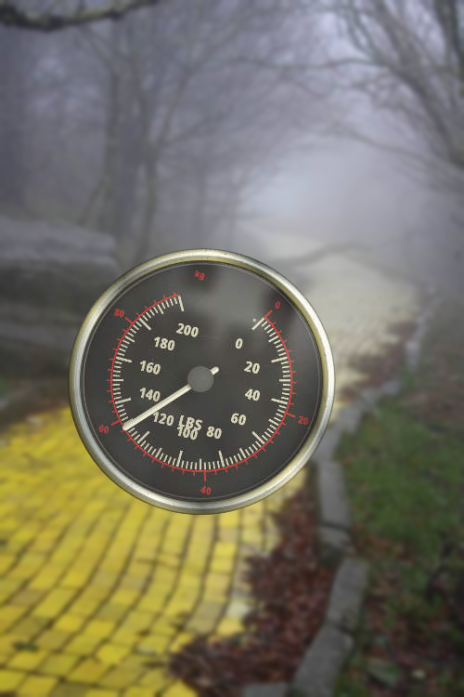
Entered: 128 lb
